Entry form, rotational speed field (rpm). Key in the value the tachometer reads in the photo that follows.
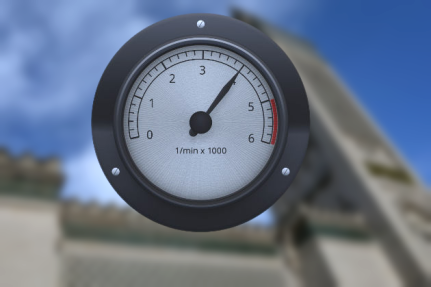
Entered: 4000 rpm
